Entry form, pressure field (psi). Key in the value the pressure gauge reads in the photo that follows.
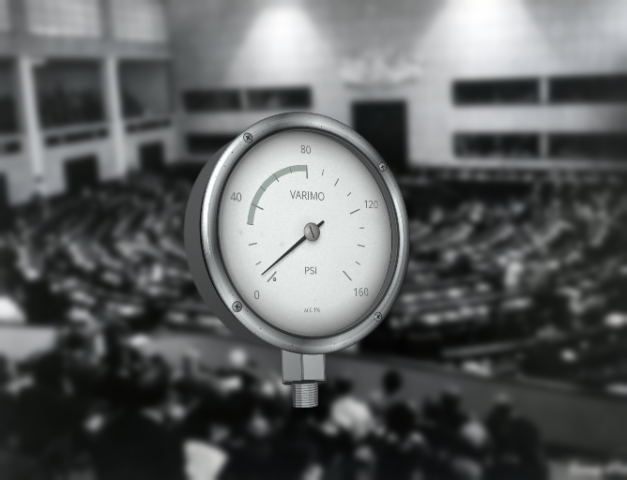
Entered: 5 psi
